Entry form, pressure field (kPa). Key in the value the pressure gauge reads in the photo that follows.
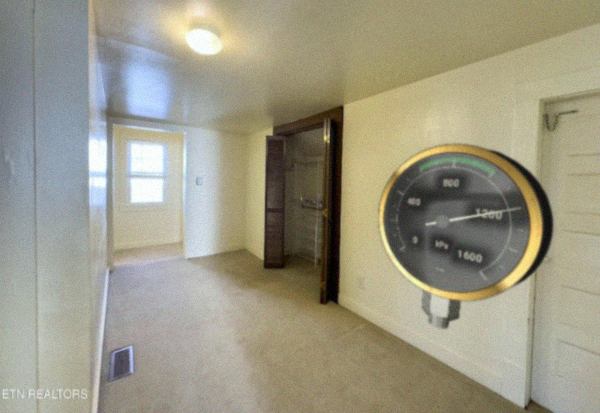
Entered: 1200 kPa
